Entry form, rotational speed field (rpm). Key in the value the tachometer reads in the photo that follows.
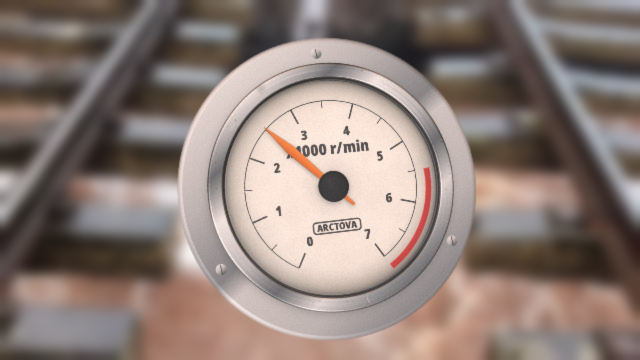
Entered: 2500 rpm
